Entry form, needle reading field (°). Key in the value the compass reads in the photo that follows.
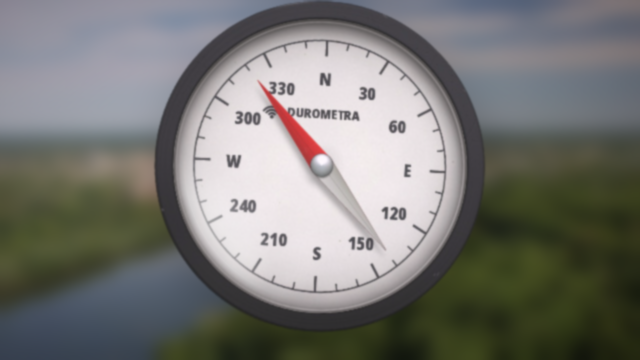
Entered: 320 °
